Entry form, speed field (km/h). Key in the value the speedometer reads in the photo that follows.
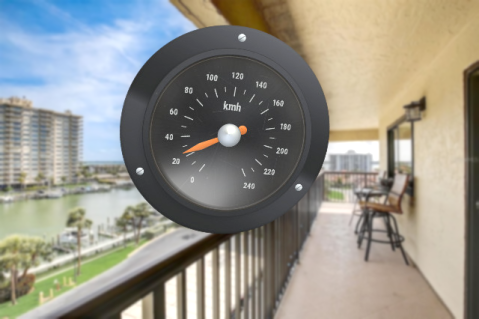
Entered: 25 km/h
